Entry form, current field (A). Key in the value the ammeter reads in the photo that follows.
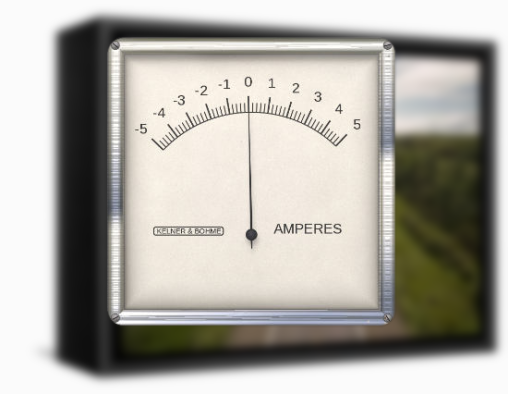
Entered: 0 A
